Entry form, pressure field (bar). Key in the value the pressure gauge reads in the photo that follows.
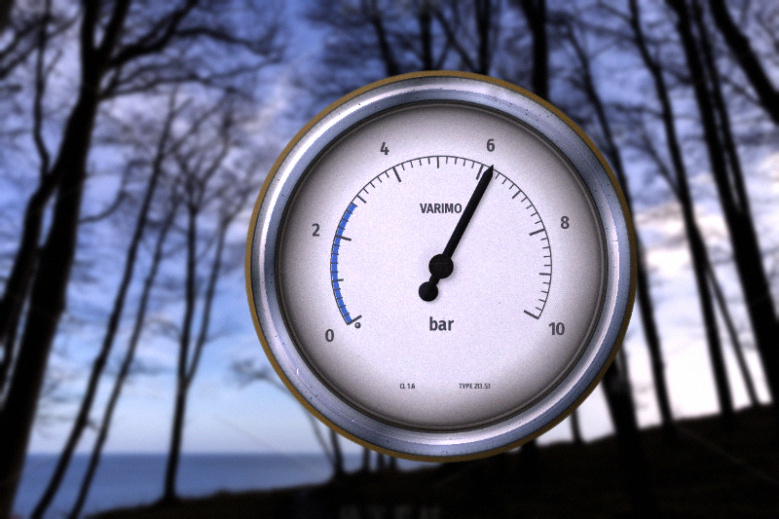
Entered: 6.2 bar
